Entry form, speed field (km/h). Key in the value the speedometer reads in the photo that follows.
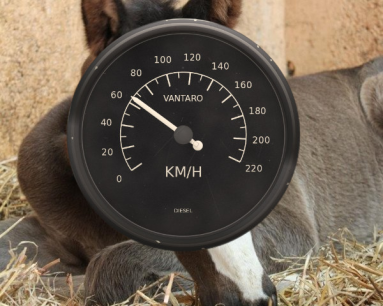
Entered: 65 km/h
